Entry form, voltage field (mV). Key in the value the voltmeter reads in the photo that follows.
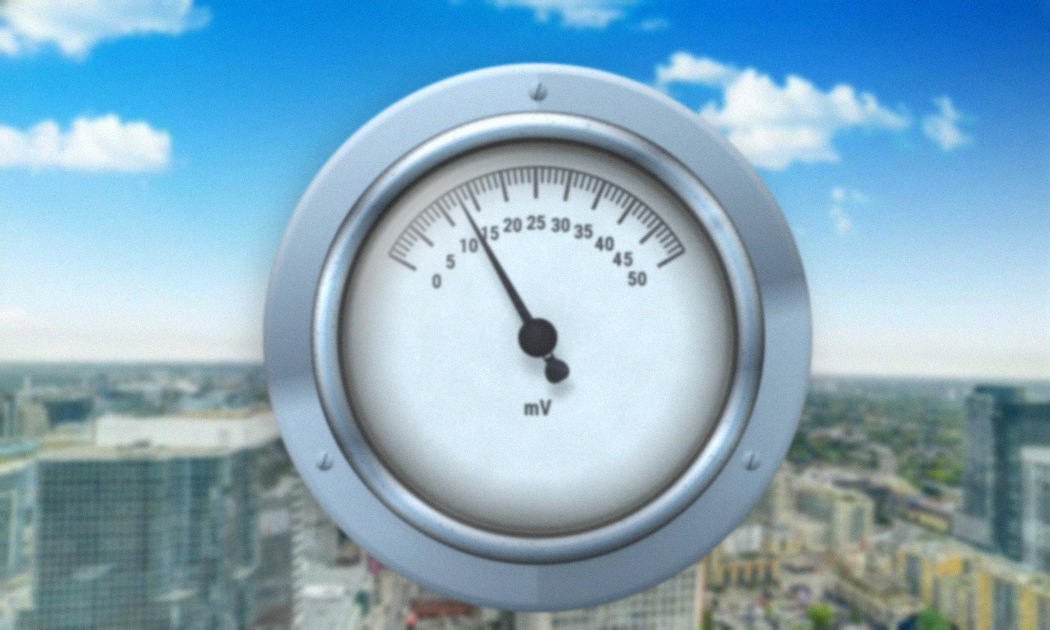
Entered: 13 mV
